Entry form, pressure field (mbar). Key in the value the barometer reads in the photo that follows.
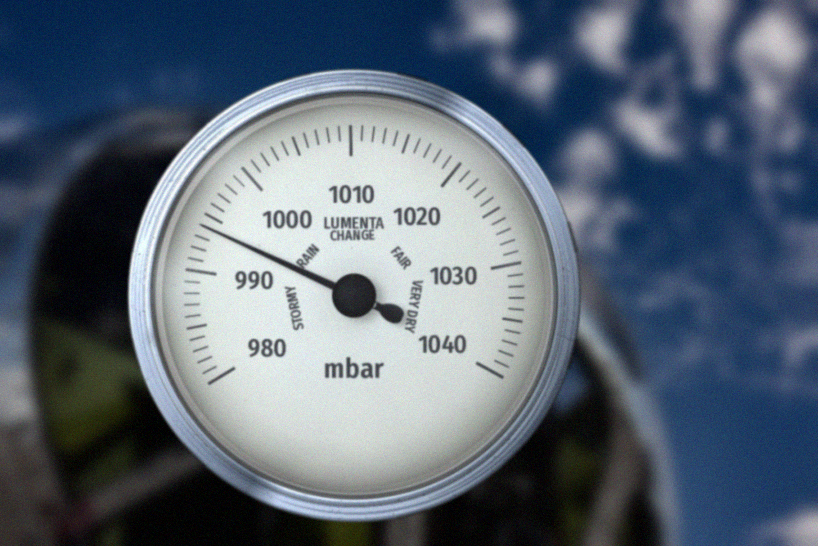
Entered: 994 mbar
